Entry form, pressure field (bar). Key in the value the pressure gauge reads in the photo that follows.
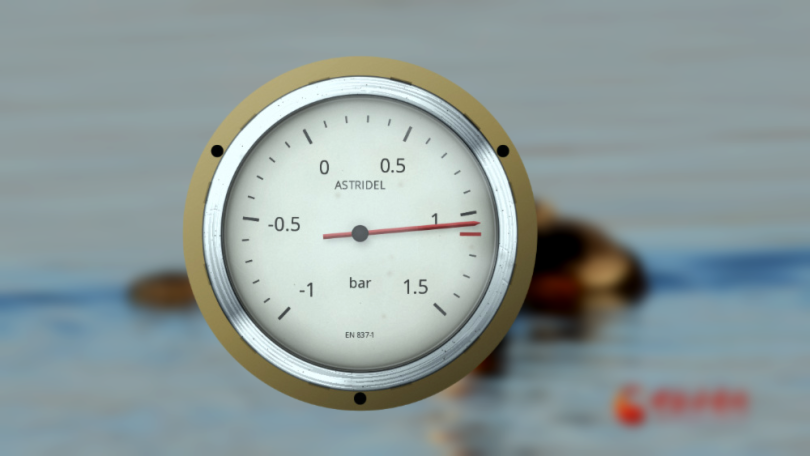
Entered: 1.05 bar
